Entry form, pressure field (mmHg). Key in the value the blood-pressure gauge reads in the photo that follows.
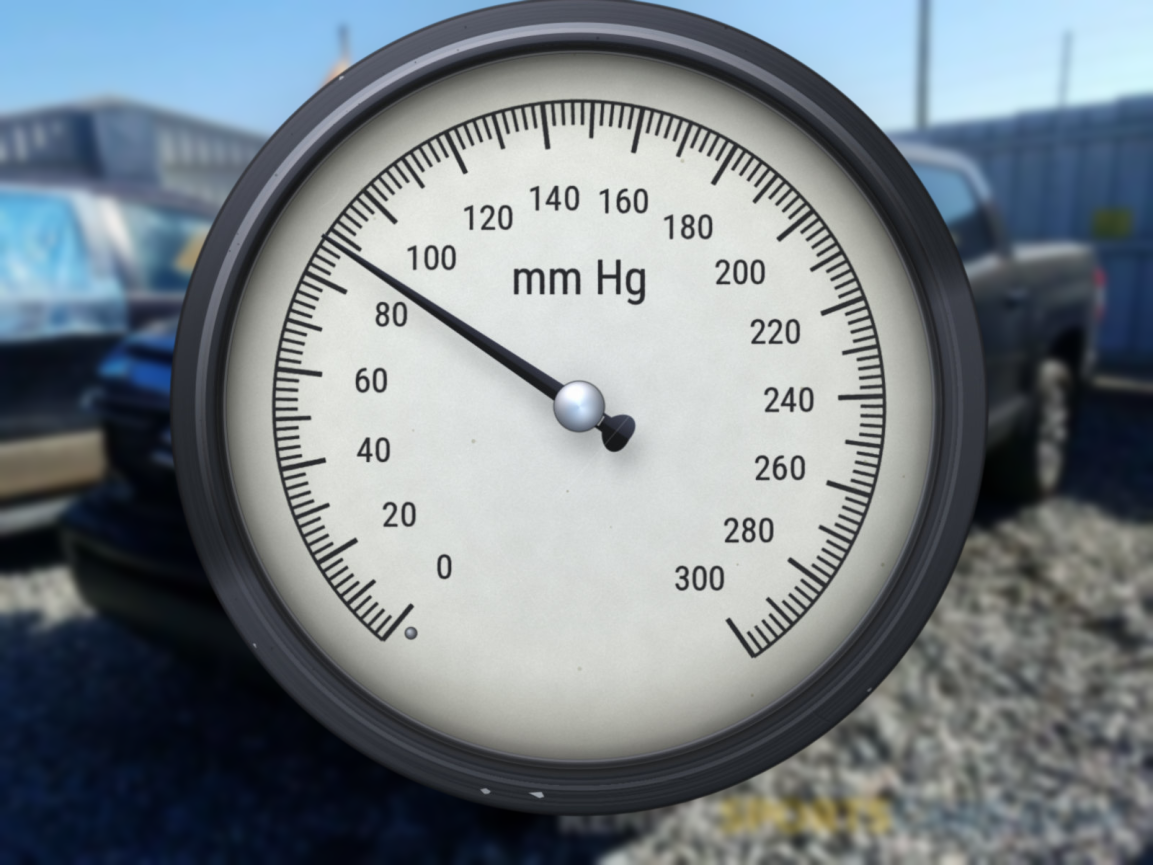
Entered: 88 mmHg
